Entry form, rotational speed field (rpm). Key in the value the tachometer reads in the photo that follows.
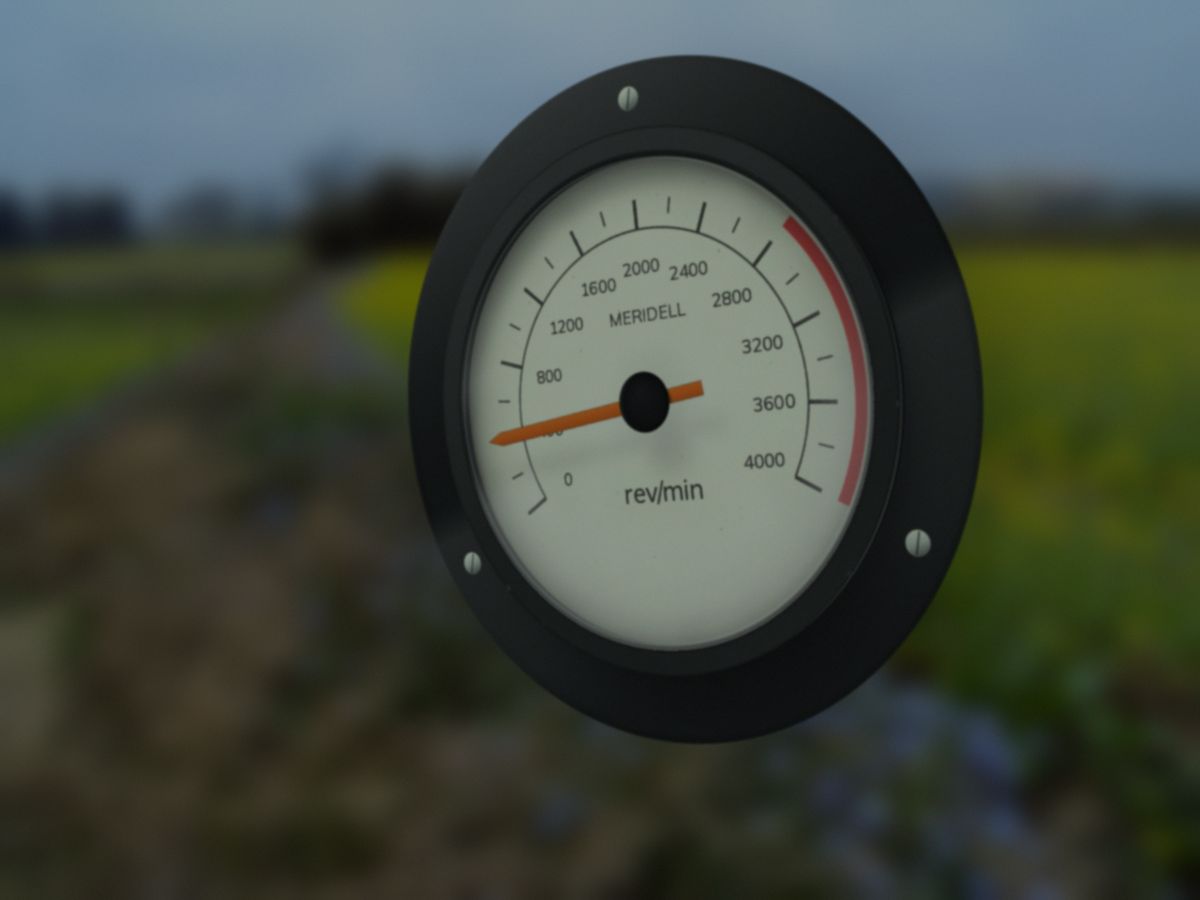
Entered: 400 rpm
